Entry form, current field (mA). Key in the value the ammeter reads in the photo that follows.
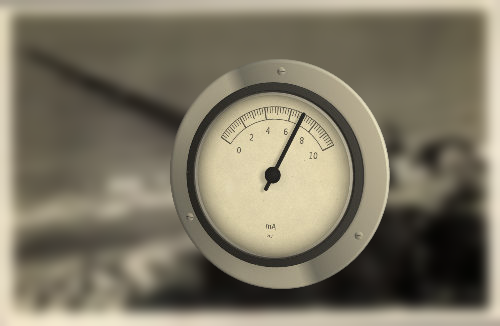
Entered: 7 mA
